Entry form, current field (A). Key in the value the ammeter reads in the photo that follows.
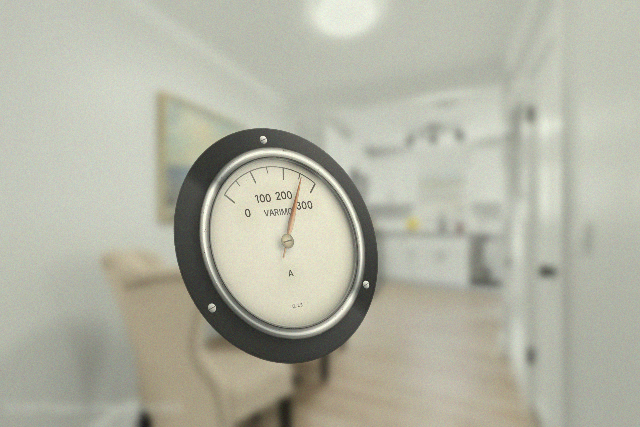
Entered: 250 A
